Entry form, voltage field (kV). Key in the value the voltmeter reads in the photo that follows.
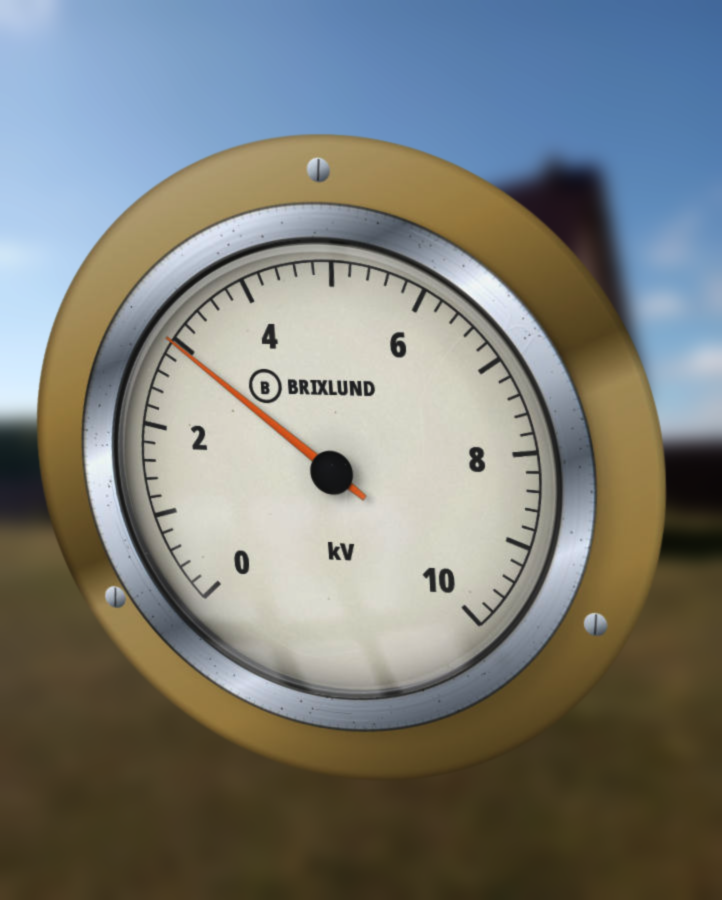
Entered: 3 kV
